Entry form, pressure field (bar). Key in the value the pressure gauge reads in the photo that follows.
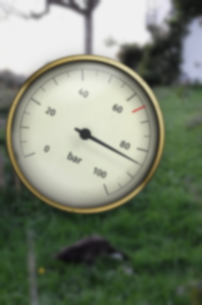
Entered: 85 bar
